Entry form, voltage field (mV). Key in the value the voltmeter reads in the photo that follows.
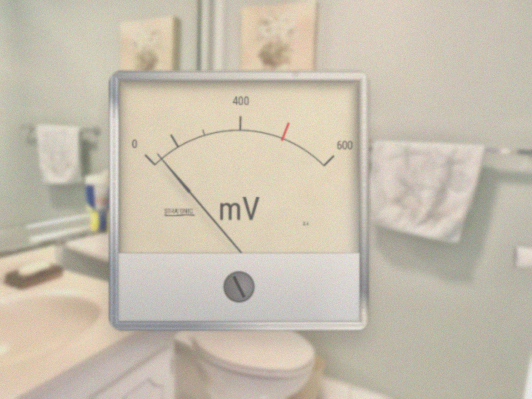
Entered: 100 mV
